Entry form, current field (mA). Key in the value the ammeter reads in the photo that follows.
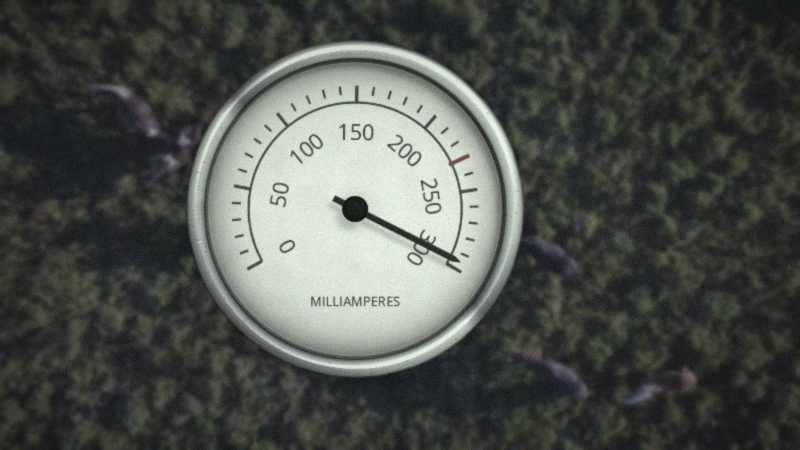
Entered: 295 mA
